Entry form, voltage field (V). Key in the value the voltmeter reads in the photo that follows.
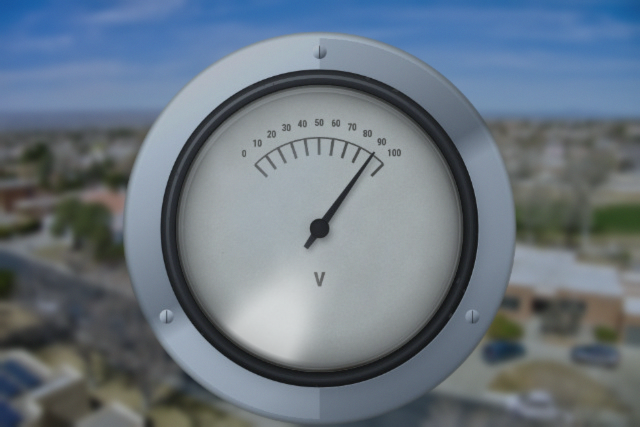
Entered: 90 V
